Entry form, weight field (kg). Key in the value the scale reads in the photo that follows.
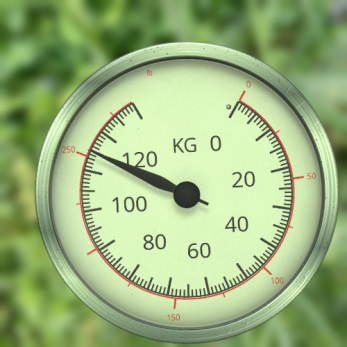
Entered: 115 kg
